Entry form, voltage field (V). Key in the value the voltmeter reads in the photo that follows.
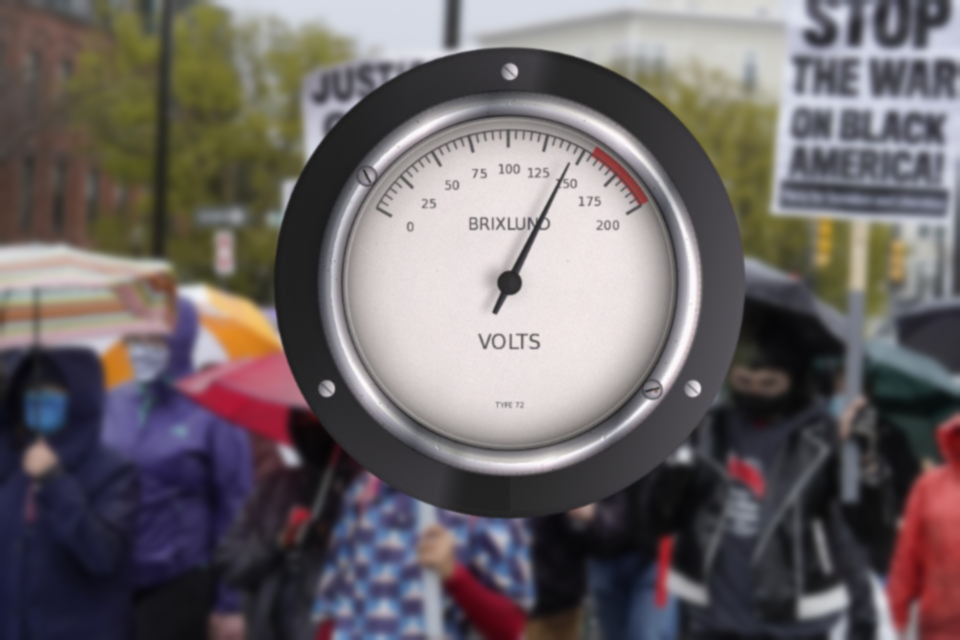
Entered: 145 V
